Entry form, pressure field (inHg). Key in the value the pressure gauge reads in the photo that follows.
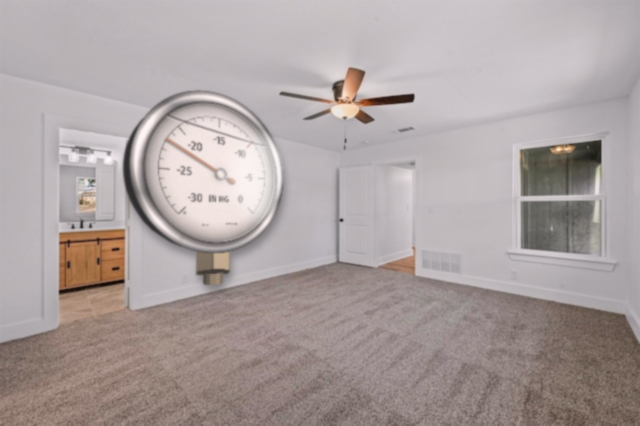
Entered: -22 inHg
